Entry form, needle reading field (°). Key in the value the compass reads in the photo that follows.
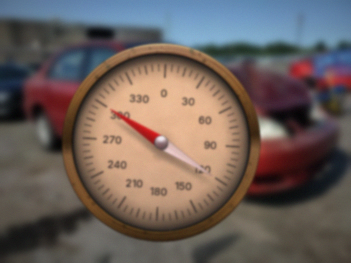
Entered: 300 °
